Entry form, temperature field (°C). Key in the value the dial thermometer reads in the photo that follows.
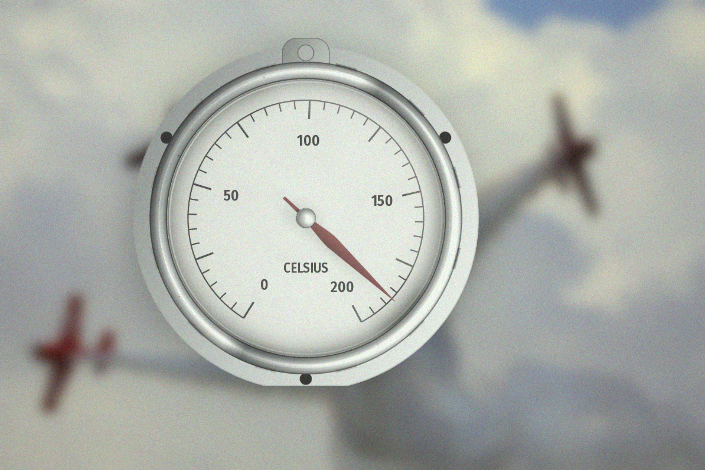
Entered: 187.5 °C
